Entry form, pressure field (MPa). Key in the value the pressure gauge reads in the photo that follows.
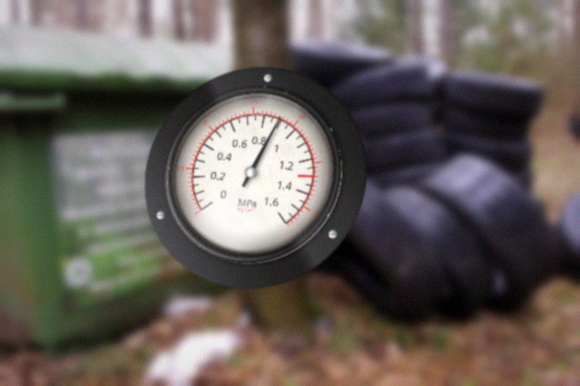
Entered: 0.9 MPa
